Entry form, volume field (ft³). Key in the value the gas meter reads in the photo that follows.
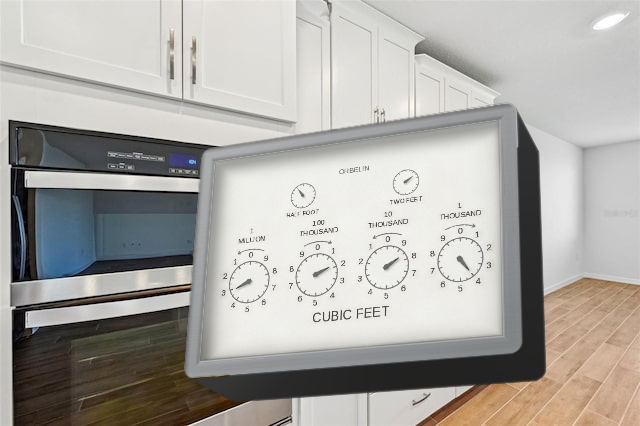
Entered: 318400 ft³
